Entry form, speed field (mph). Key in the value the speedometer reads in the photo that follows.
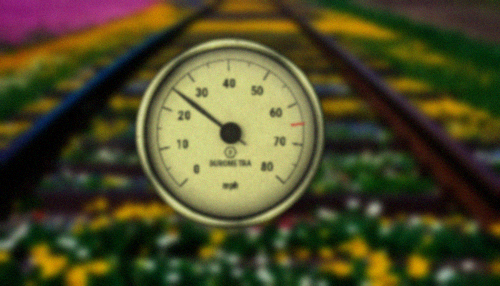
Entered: 25 mph
